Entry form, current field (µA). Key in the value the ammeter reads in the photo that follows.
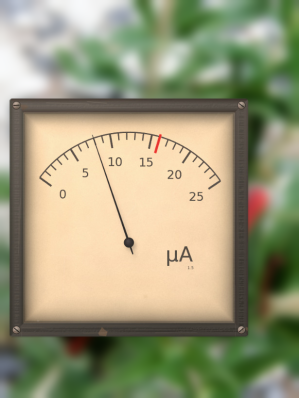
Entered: 8 µA
